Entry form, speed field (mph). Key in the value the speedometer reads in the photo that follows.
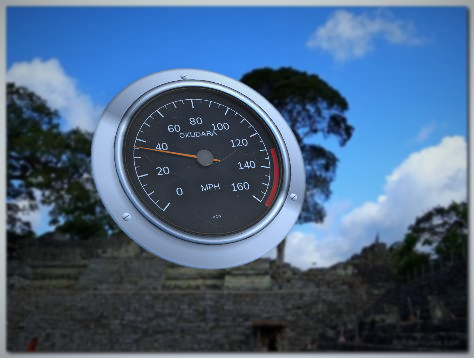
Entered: 35 mph
